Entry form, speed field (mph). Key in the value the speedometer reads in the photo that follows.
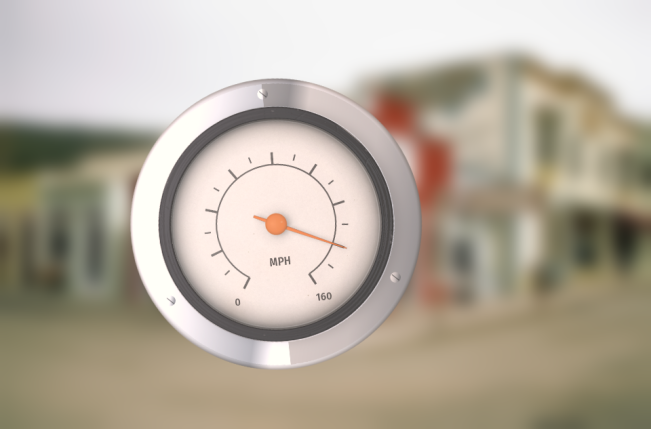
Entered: 140 mph
